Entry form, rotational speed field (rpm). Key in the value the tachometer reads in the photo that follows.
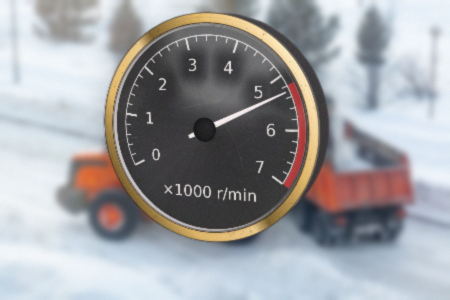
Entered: 5300 rpm
